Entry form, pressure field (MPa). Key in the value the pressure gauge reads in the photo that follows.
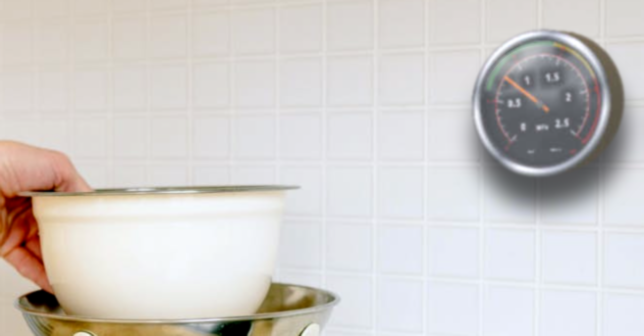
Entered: 0.8 MPa
